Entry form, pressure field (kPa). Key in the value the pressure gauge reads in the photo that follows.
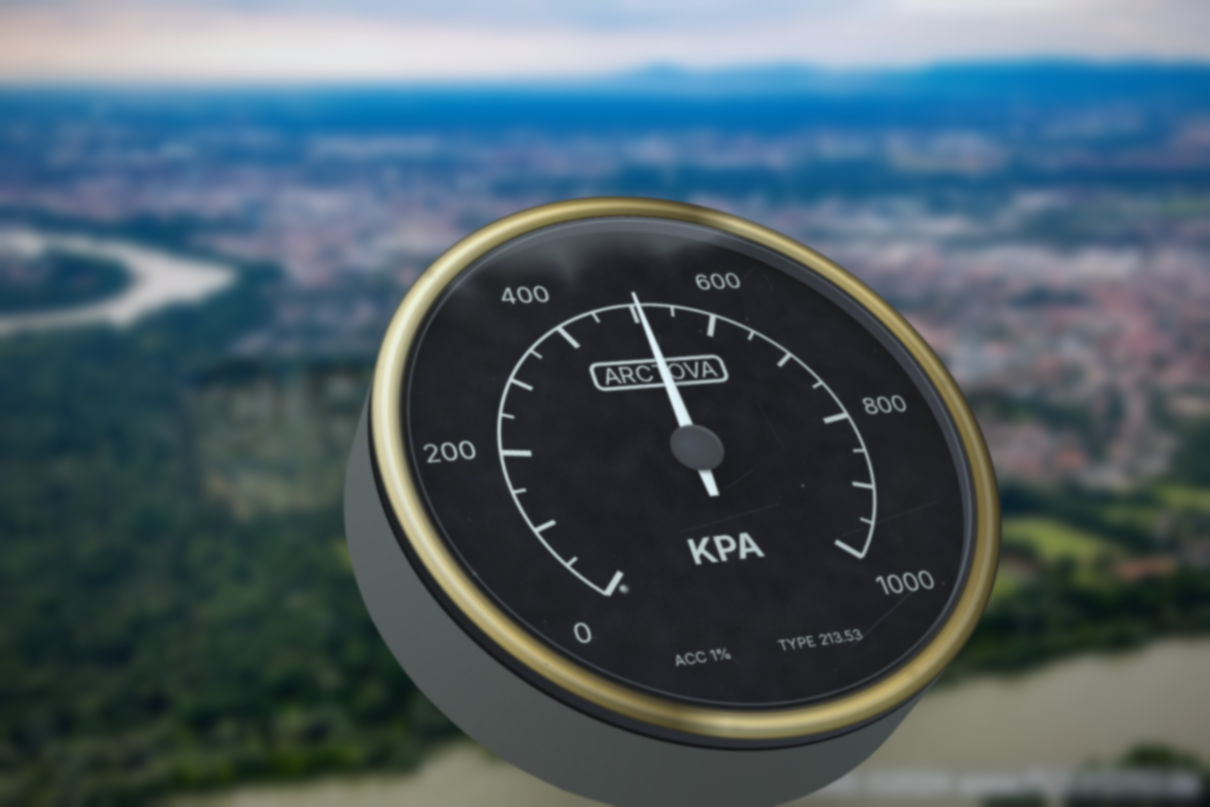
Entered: 500 kPa
